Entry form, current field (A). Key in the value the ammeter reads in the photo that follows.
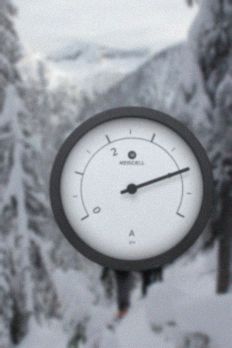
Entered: 4 A
